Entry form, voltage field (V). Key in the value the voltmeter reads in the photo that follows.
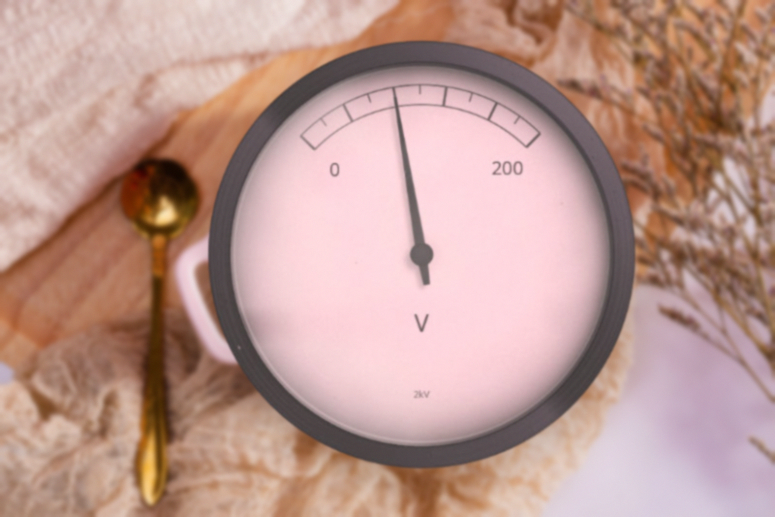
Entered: 80 V
